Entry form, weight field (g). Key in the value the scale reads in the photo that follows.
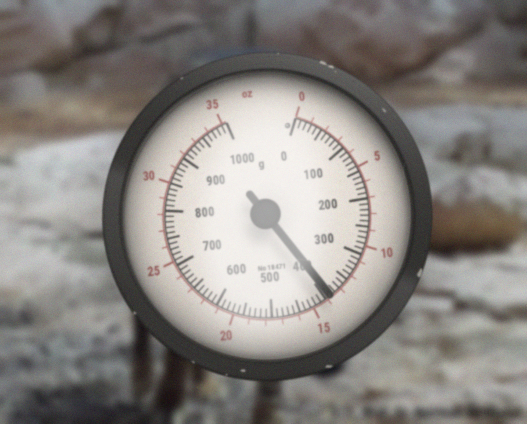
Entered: 390 g
